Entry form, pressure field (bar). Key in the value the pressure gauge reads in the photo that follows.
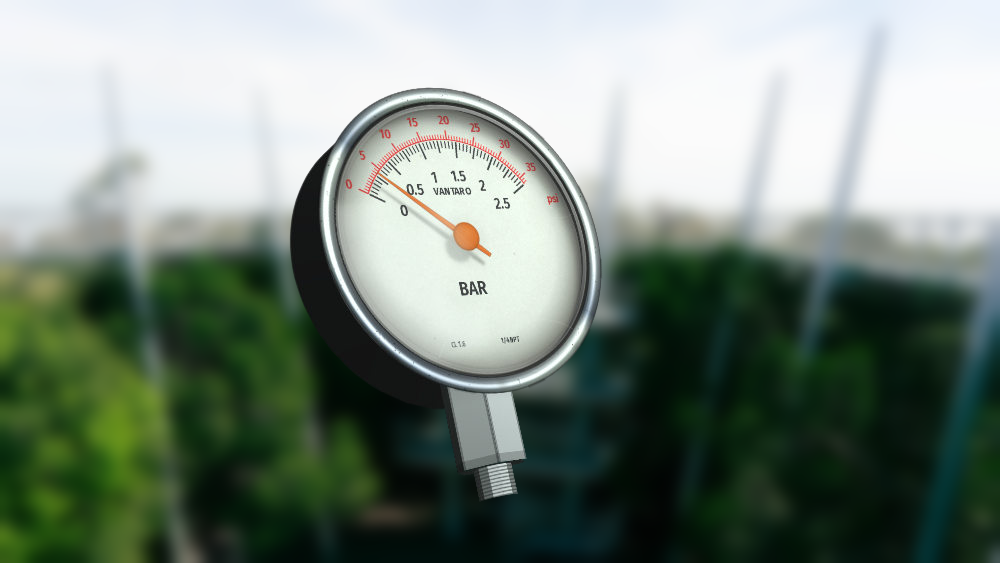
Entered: 0.25 bar
